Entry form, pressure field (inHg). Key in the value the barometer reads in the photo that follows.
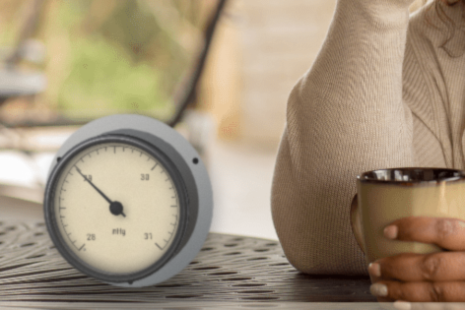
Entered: 29 inHg
